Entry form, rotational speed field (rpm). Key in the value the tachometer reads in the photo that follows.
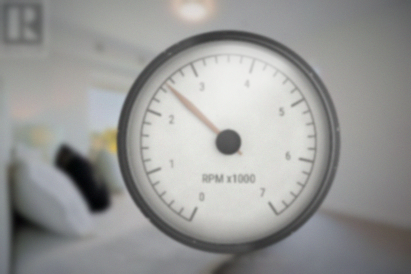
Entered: 2500 rpm
